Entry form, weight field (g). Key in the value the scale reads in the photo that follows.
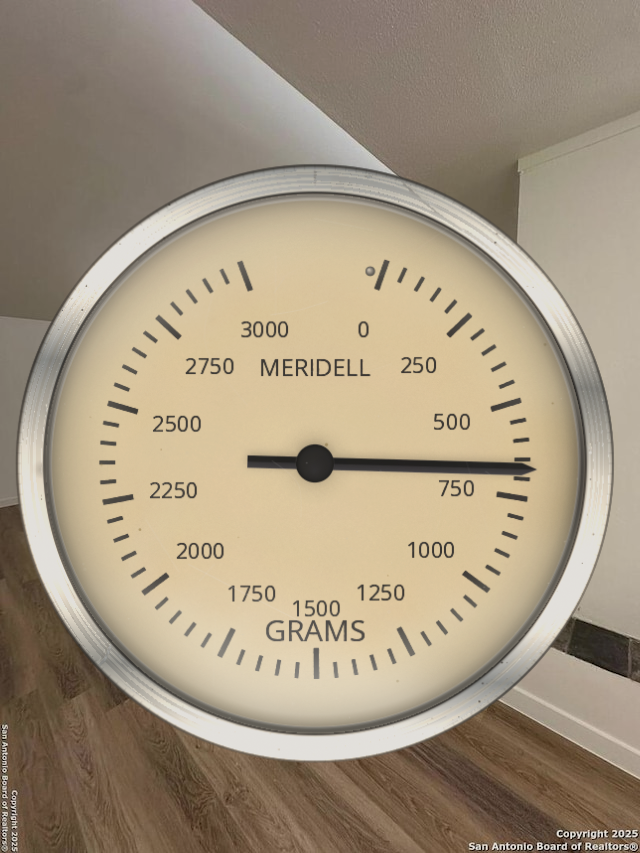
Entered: 675 g
